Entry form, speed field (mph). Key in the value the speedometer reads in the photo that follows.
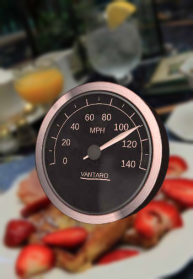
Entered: 110 mph
